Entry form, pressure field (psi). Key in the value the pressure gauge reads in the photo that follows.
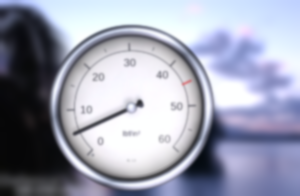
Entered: 5 psi
